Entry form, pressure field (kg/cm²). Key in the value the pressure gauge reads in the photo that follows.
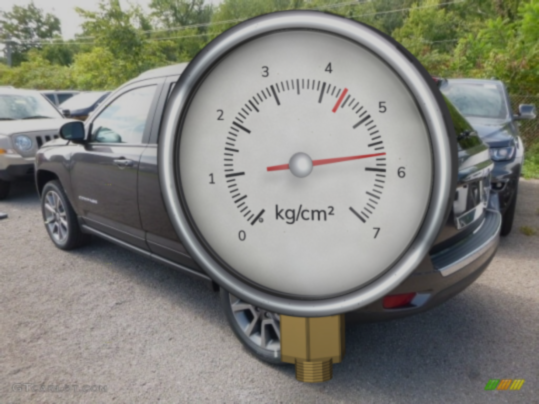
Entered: 5.7 kg/cm²
